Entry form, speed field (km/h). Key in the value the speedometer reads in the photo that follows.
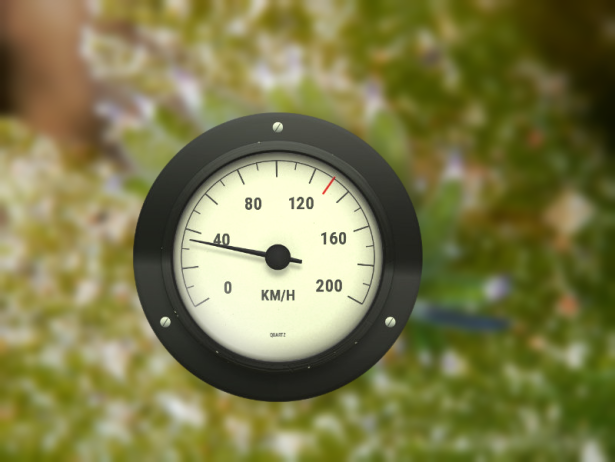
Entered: 35 km/h
